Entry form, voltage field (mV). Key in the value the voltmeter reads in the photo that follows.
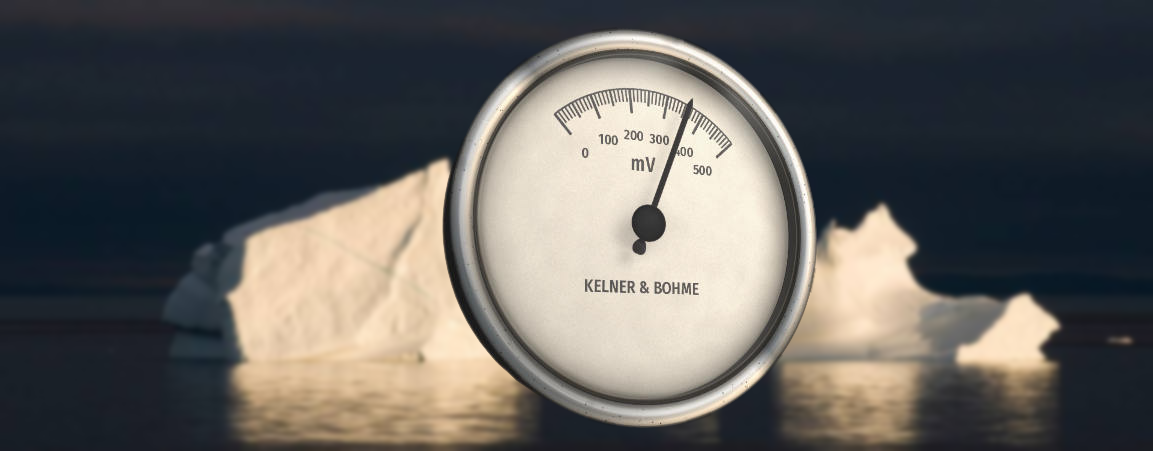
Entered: 350 mV
